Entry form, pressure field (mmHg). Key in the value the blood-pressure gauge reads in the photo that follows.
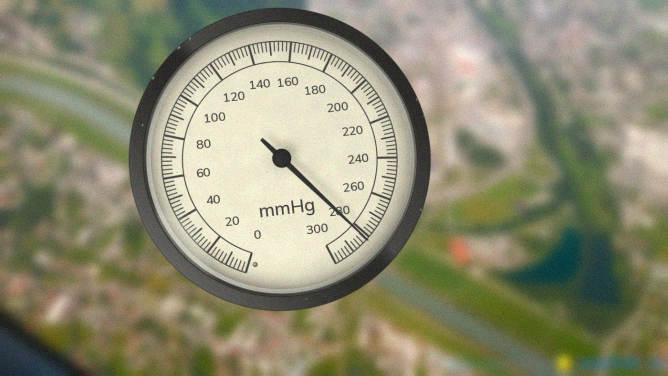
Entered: 282 mmHg
